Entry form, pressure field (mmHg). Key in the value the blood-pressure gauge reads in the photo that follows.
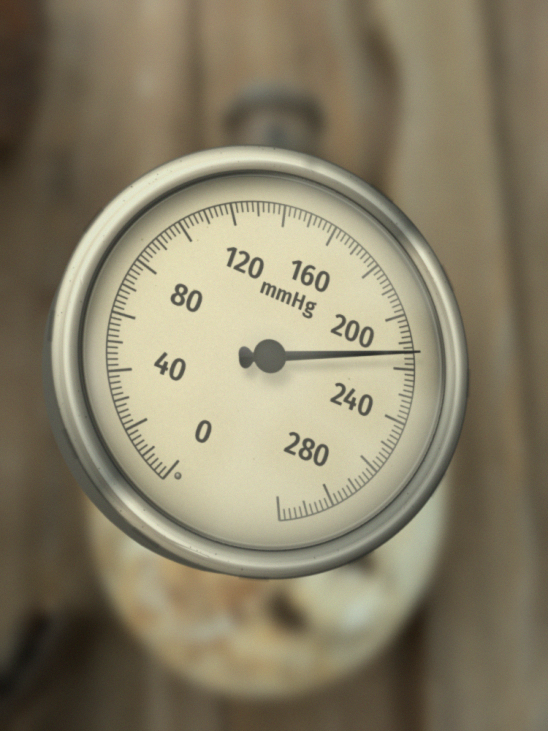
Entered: 214 mmHg
